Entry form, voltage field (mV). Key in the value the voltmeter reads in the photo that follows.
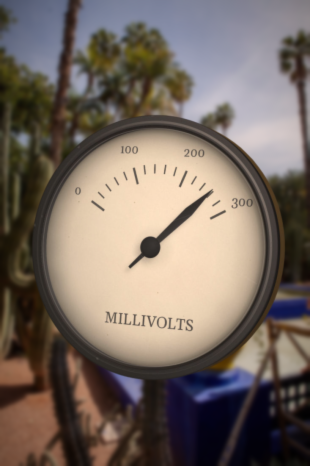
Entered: 260 mV
